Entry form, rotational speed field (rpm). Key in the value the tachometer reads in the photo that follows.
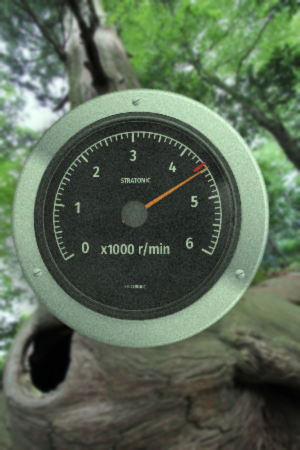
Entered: 4500 rpm
